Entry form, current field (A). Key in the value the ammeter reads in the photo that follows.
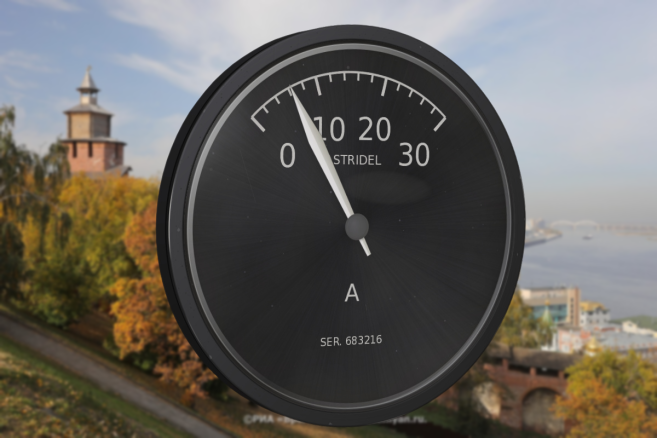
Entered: 6 A
